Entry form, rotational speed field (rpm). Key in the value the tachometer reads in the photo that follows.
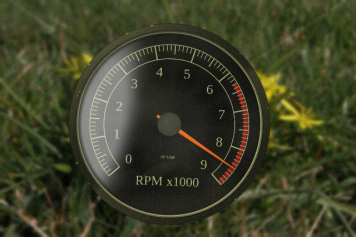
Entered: 8500 rpm
